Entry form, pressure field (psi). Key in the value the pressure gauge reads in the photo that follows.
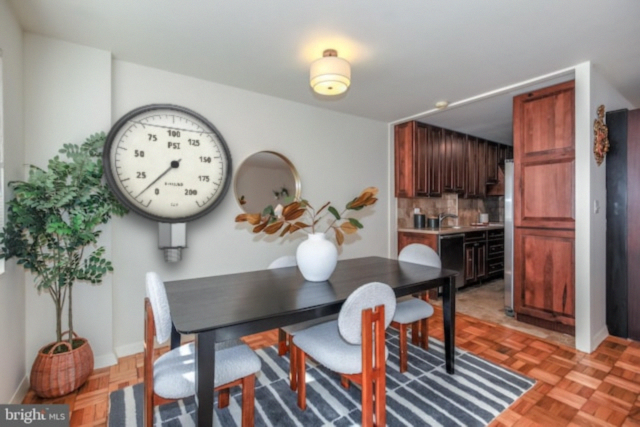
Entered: 10 psi
